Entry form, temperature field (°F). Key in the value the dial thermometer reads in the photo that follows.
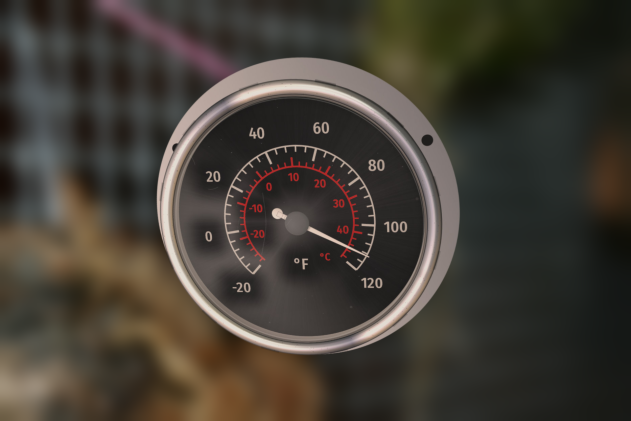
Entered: 112 °F
